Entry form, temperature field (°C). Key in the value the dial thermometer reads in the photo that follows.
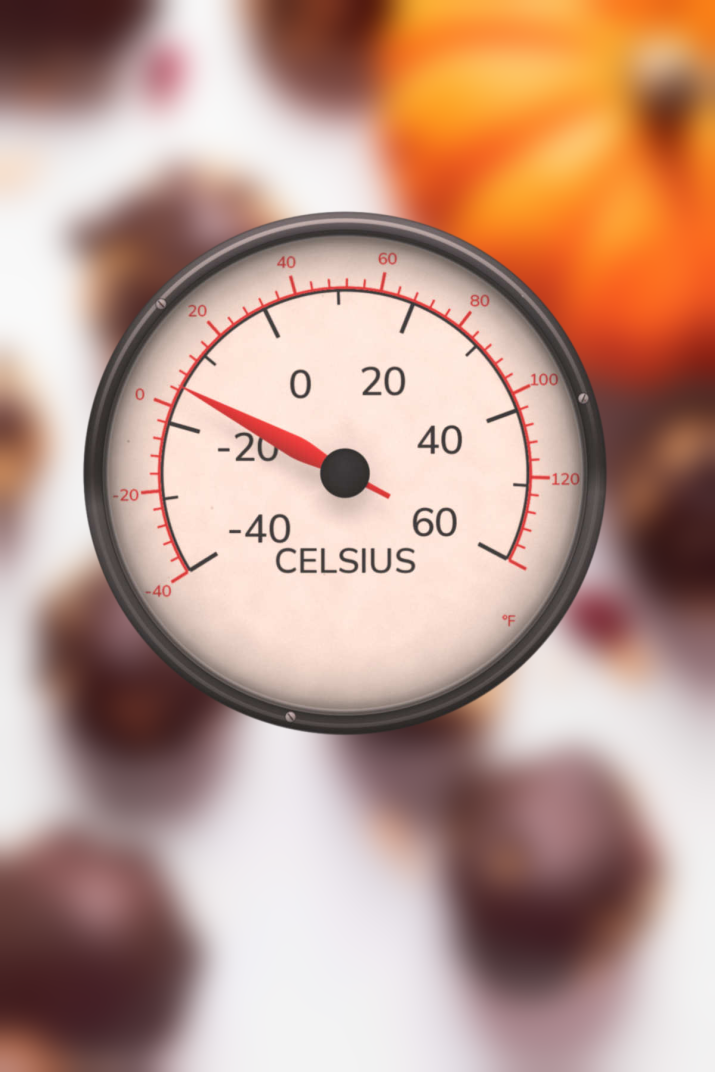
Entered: -15 °C
